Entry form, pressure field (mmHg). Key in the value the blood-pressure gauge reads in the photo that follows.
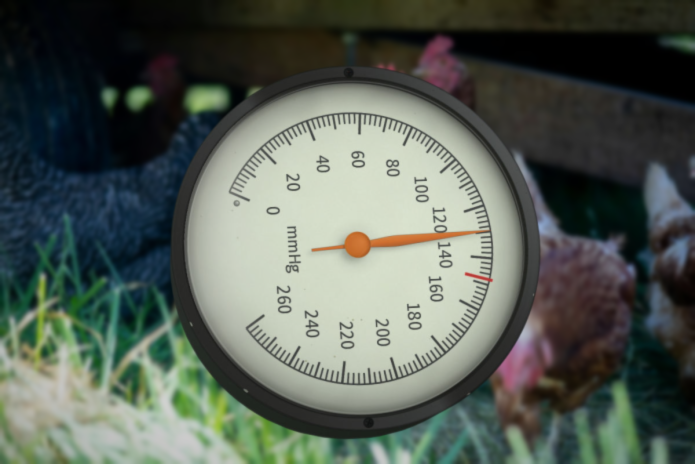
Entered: 130 mmHg
